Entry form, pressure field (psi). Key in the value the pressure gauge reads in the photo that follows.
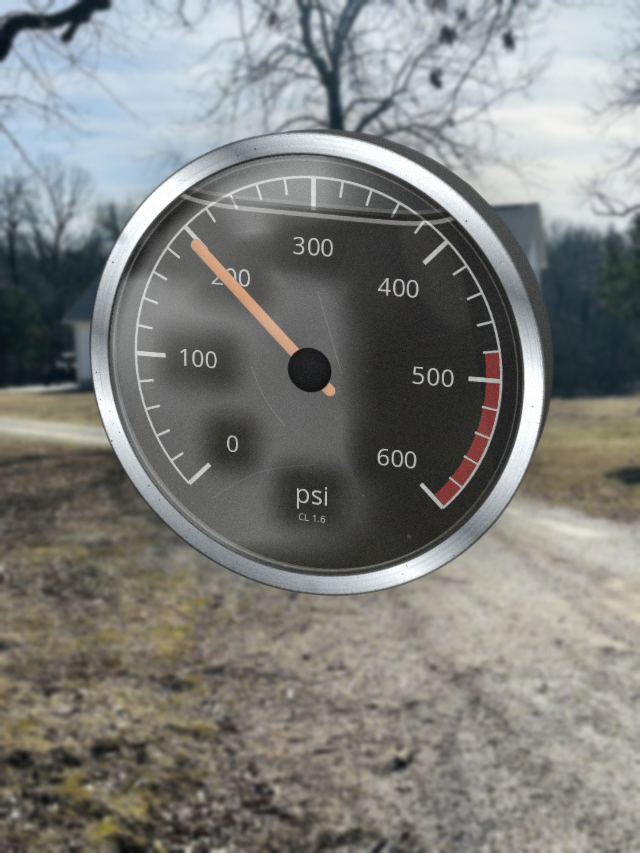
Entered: 200 psi
